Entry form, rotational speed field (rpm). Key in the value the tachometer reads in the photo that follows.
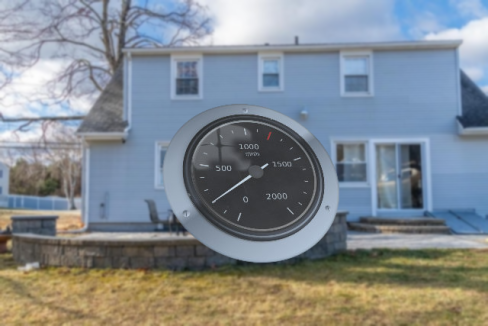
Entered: 200 rpm
